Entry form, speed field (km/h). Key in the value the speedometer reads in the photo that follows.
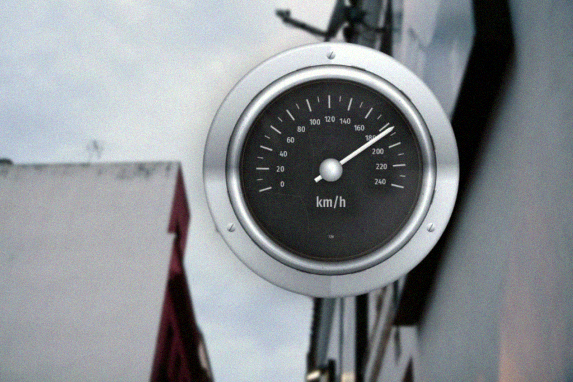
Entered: 185 km/h
